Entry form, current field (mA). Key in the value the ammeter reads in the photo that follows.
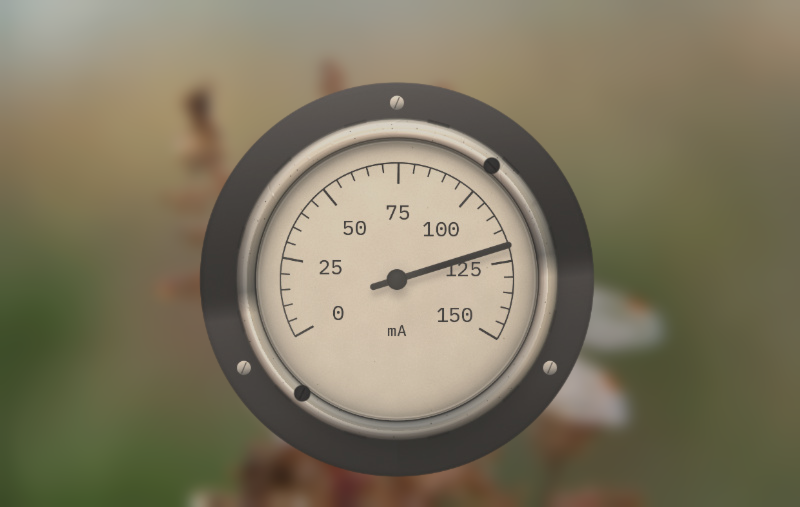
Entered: 120 mA
